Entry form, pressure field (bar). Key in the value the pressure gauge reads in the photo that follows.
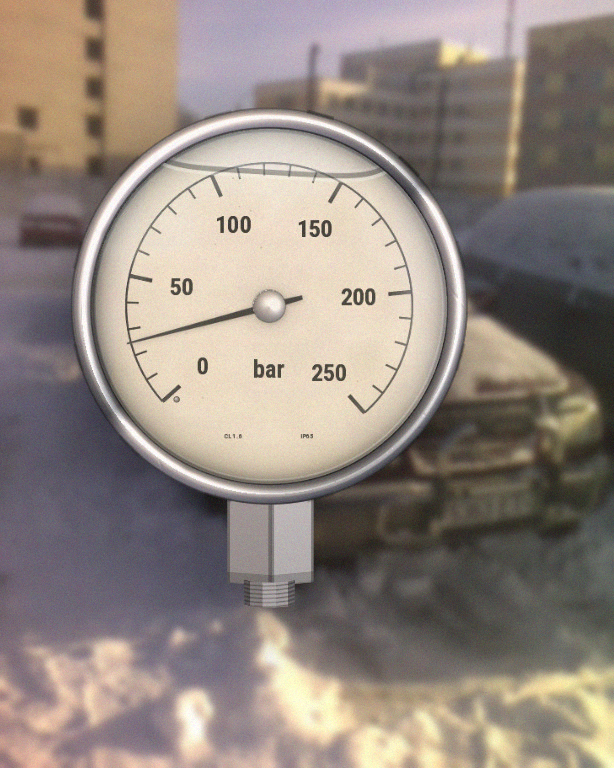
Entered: 25 bar
